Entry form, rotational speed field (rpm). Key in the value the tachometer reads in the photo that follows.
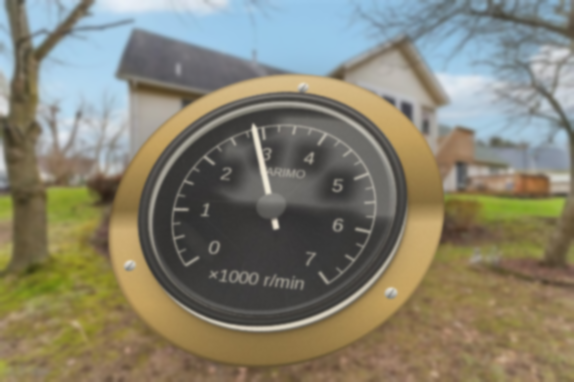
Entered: 2875 rpm
